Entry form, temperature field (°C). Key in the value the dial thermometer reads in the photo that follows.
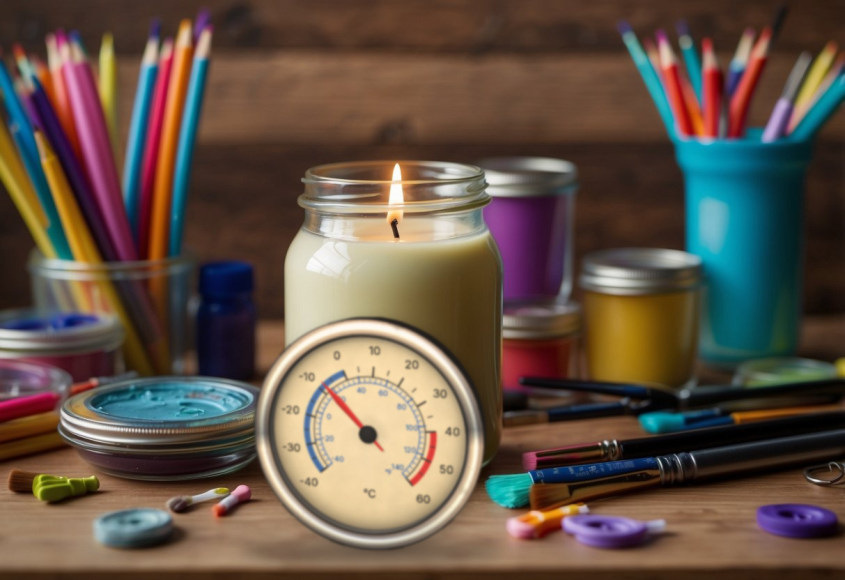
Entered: -7.5 °C
